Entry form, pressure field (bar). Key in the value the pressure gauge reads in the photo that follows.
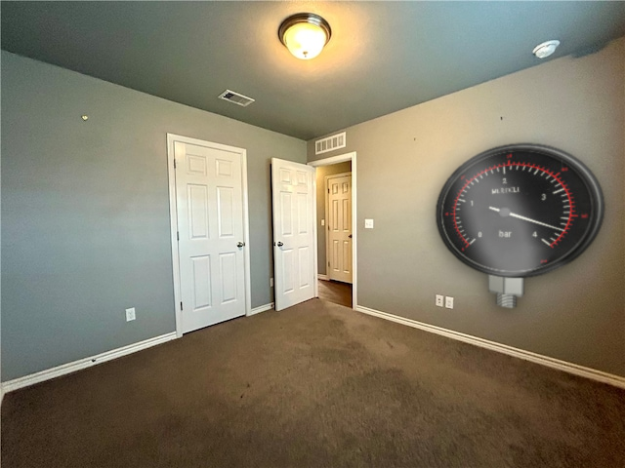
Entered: 3.7 bar
